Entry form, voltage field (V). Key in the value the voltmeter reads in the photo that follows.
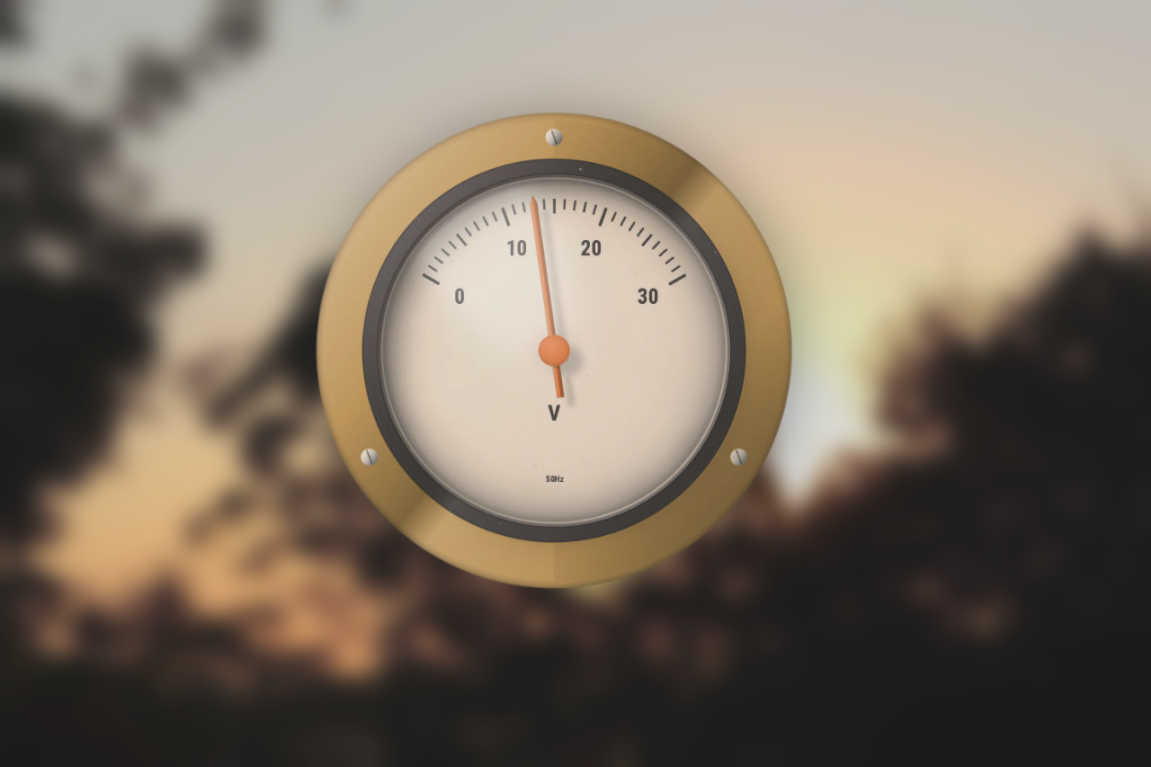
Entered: 13 V
